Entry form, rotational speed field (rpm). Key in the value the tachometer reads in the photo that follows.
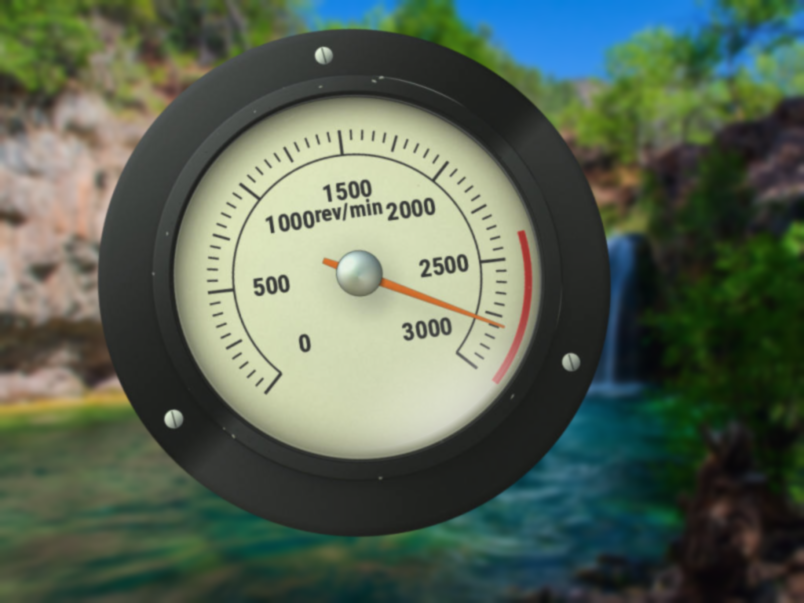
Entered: 2800 rpm
